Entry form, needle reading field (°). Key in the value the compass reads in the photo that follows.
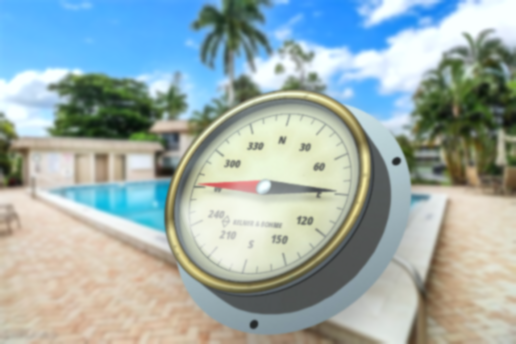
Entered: 270 °
